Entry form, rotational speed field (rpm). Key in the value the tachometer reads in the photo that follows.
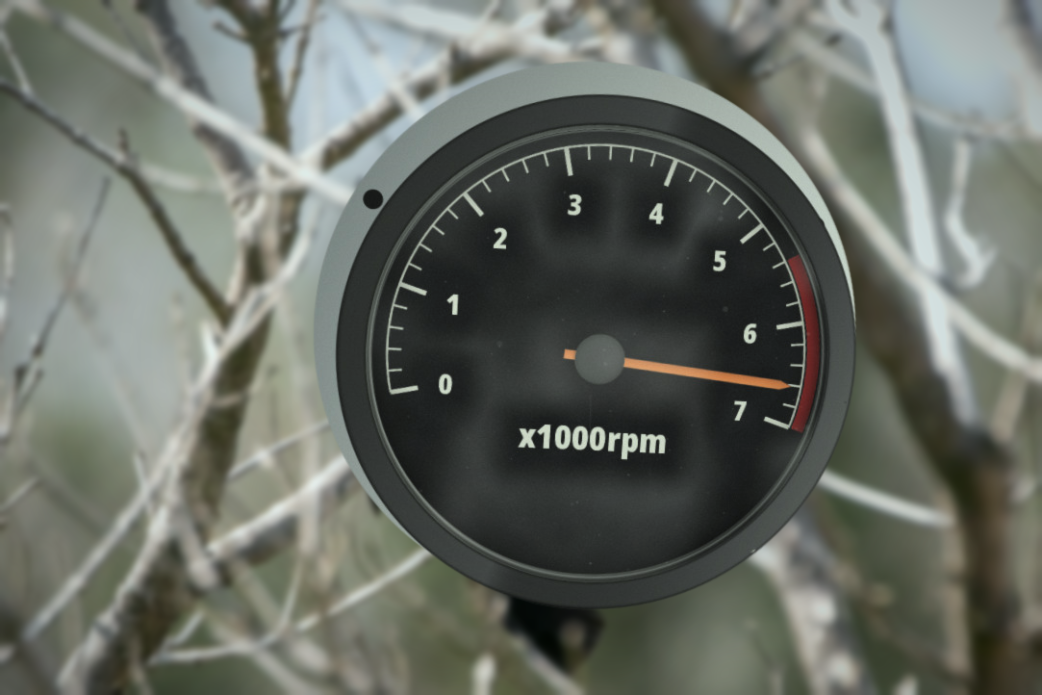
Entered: 6600 rpm
